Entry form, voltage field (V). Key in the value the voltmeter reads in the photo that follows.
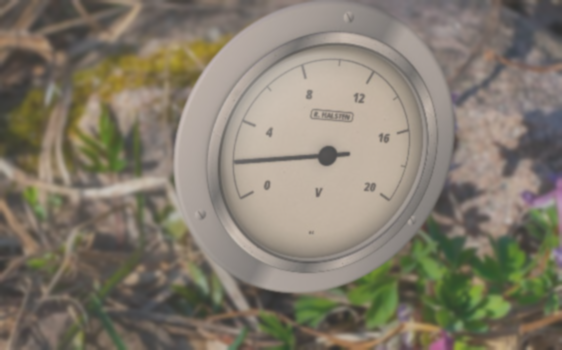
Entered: 2 V
